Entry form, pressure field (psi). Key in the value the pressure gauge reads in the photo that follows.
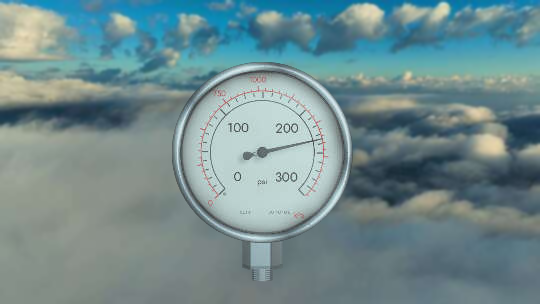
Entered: 235 psi
